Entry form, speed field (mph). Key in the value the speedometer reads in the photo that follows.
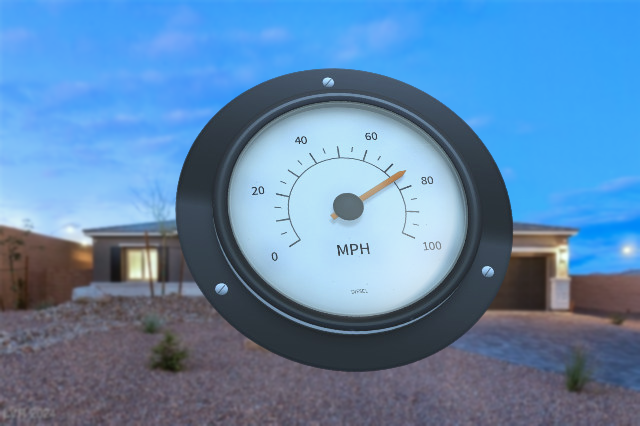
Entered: 75 mph
